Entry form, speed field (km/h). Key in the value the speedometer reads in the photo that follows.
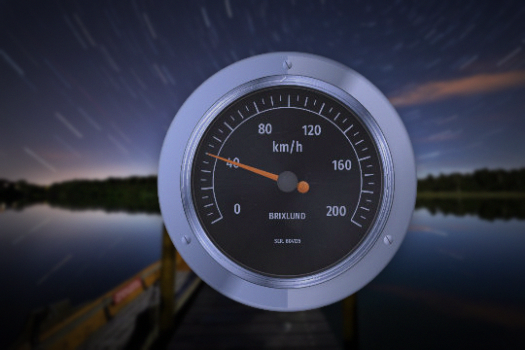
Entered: 40 km/h
